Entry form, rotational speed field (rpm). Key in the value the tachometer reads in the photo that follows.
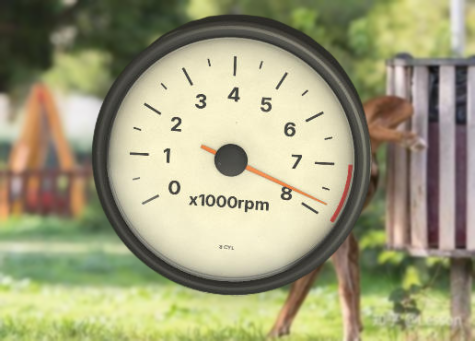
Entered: 7750 rpm
